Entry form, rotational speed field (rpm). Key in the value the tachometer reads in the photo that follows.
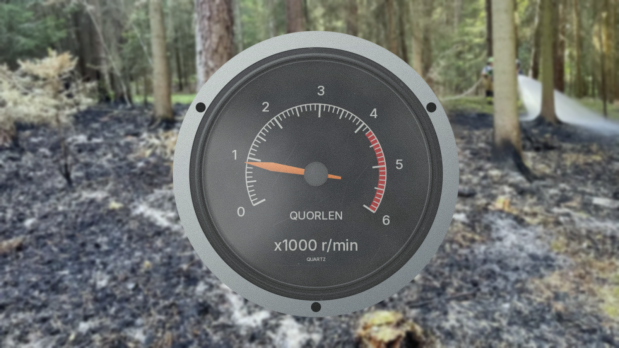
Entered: 900 rpm
